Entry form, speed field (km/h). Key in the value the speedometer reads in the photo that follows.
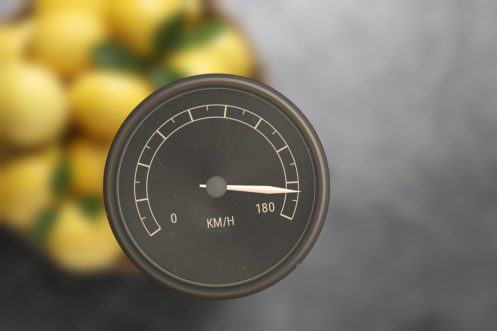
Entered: 165 km/h
